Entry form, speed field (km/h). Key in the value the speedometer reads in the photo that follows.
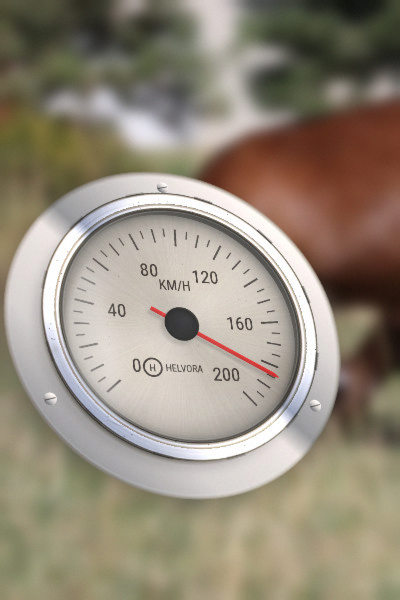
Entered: 185 km/h
